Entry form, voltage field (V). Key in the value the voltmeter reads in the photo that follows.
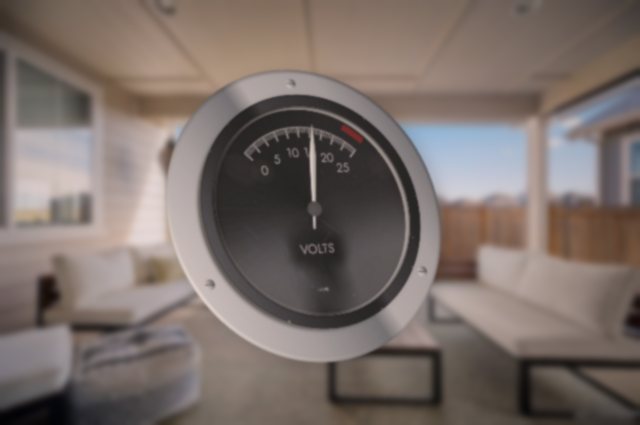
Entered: 15 V
